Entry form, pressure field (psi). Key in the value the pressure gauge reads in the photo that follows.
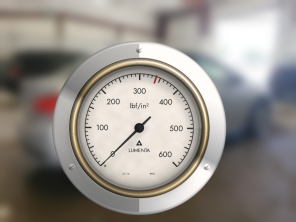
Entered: 0 psi
